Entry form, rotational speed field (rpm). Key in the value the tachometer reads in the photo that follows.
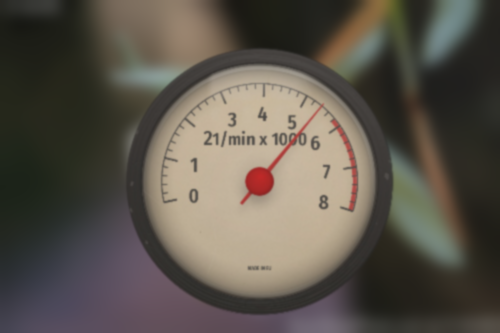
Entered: 5400 rpm
